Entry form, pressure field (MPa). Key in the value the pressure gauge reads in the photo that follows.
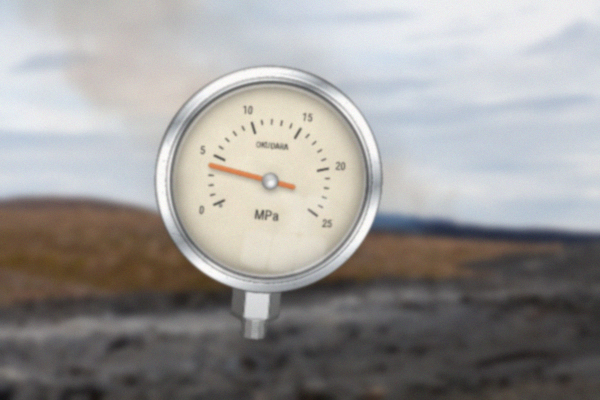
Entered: 4 MPa
